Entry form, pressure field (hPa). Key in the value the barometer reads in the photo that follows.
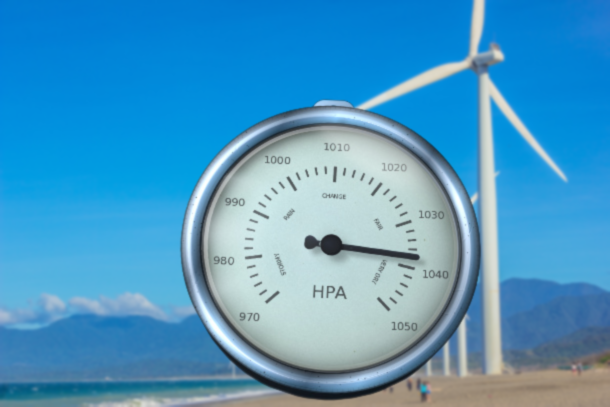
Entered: 1038 hPa
